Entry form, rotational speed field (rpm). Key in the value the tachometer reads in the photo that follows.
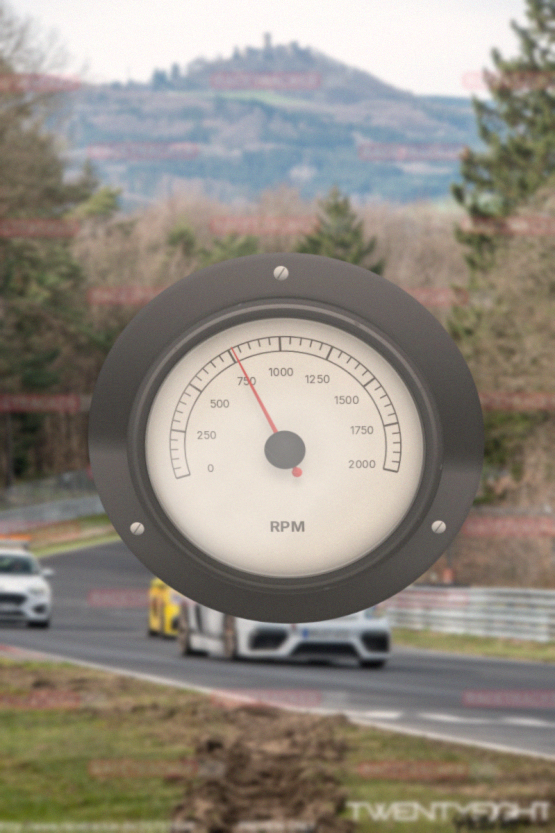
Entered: 775 rpm
